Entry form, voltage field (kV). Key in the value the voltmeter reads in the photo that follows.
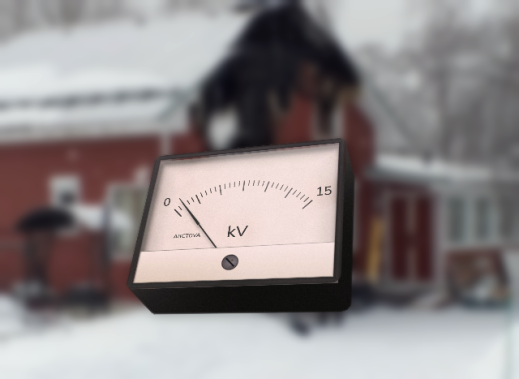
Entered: 1 kV
